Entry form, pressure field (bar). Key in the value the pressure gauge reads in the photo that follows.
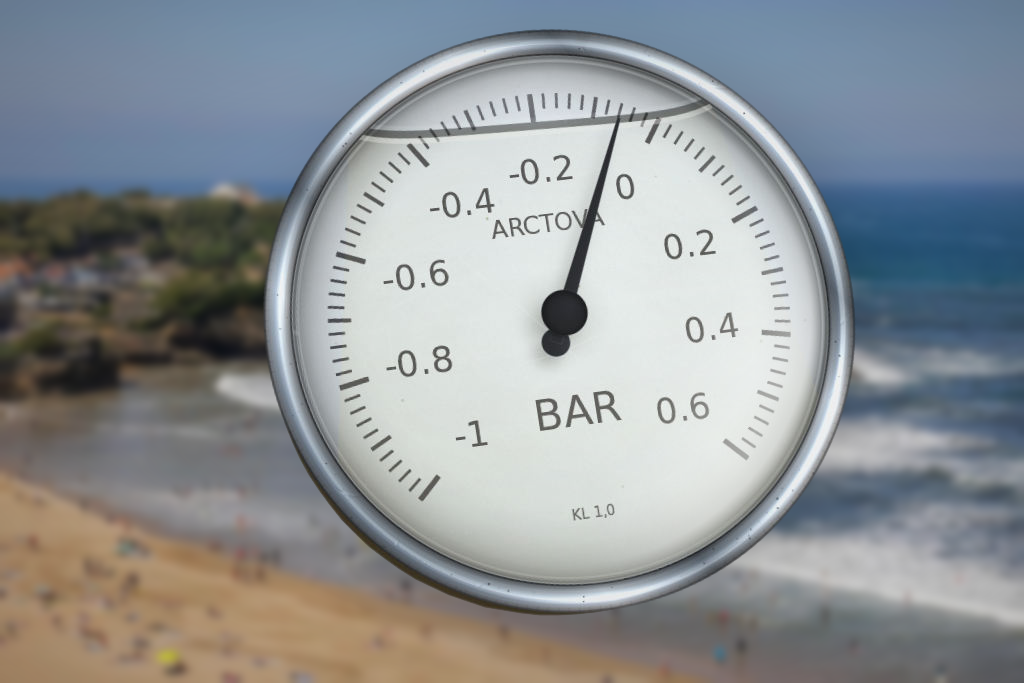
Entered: -0.06 bar
